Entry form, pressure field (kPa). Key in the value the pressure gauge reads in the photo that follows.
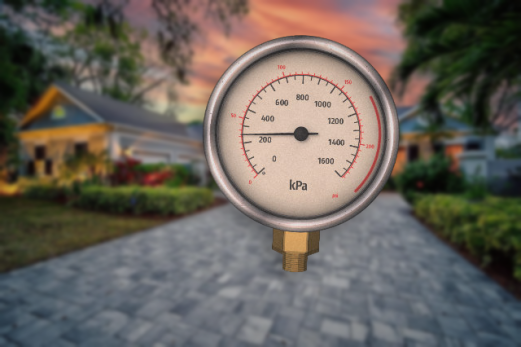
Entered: 250 kPa
